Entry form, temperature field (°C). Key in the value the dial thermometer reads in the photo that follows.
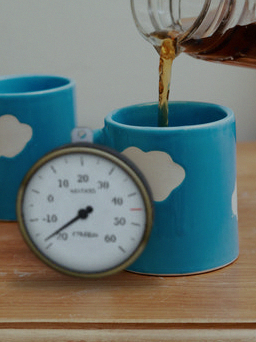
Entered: -17.5 °C
